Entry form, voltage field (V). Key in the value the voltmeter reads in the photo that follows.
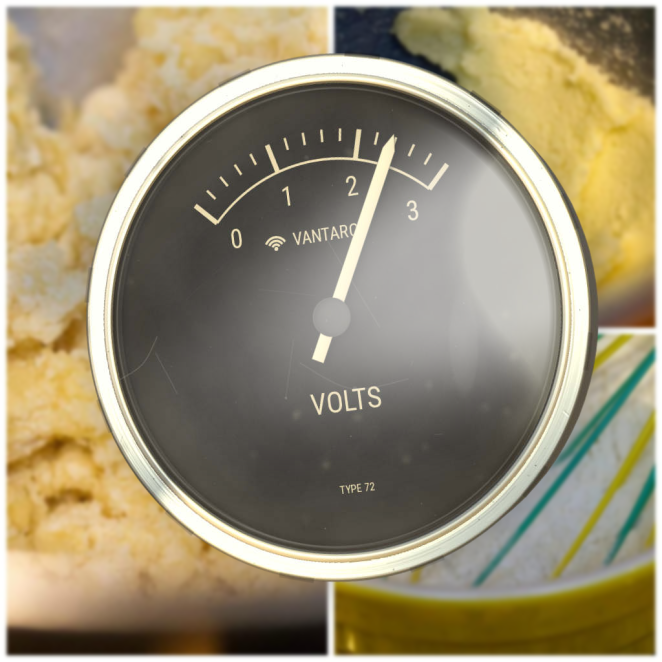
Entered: 2.4 V
